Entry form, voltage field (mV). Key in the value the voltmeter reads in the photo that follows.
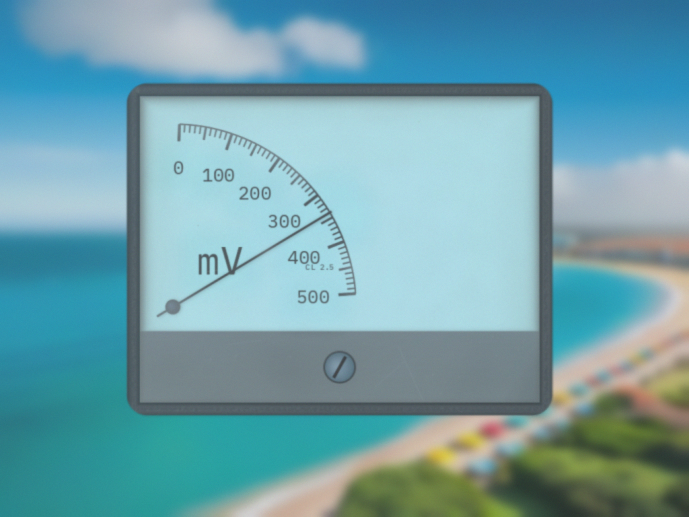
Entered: 340 mV
